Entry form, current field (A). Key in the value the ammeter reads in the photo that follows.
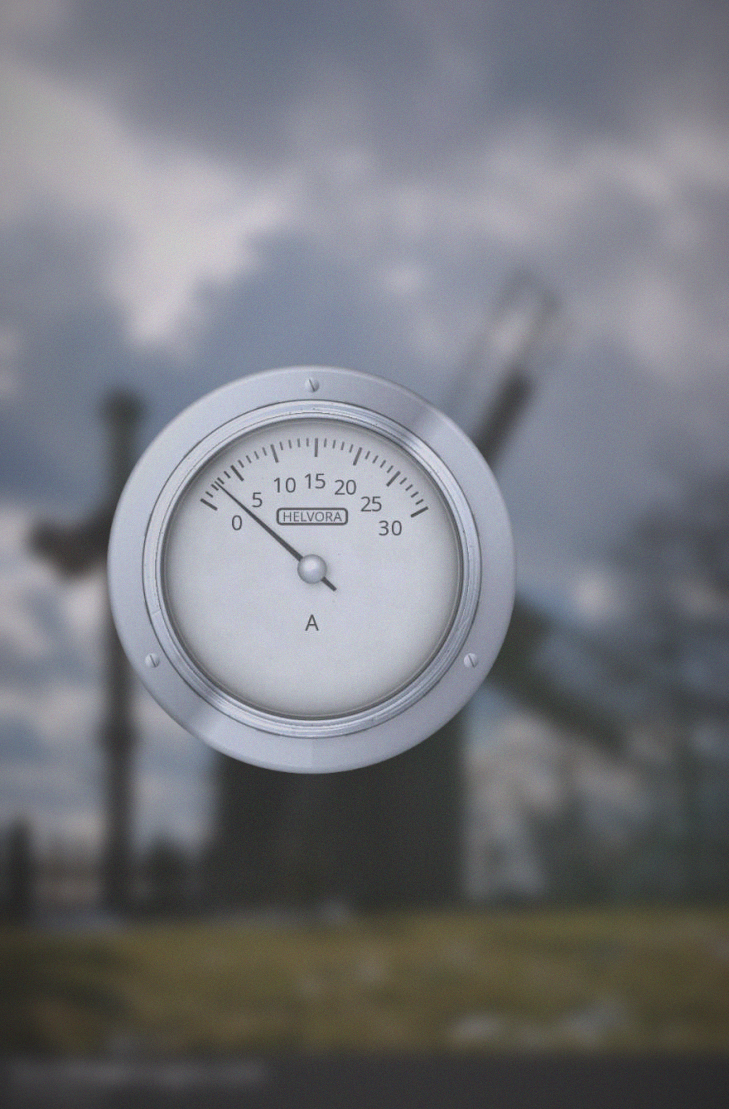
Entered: 2.5 A
